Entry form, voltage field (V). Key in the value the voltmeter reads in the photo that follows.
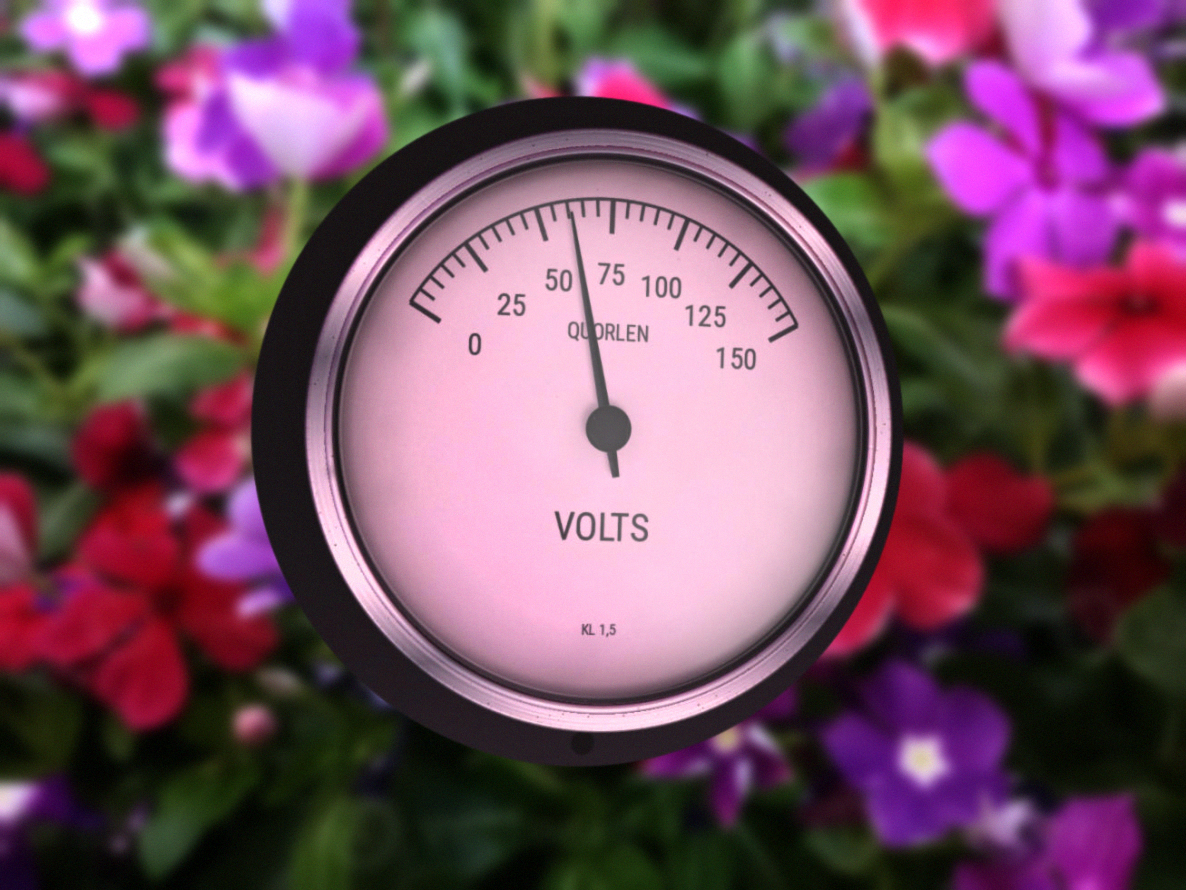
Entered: 60 V
